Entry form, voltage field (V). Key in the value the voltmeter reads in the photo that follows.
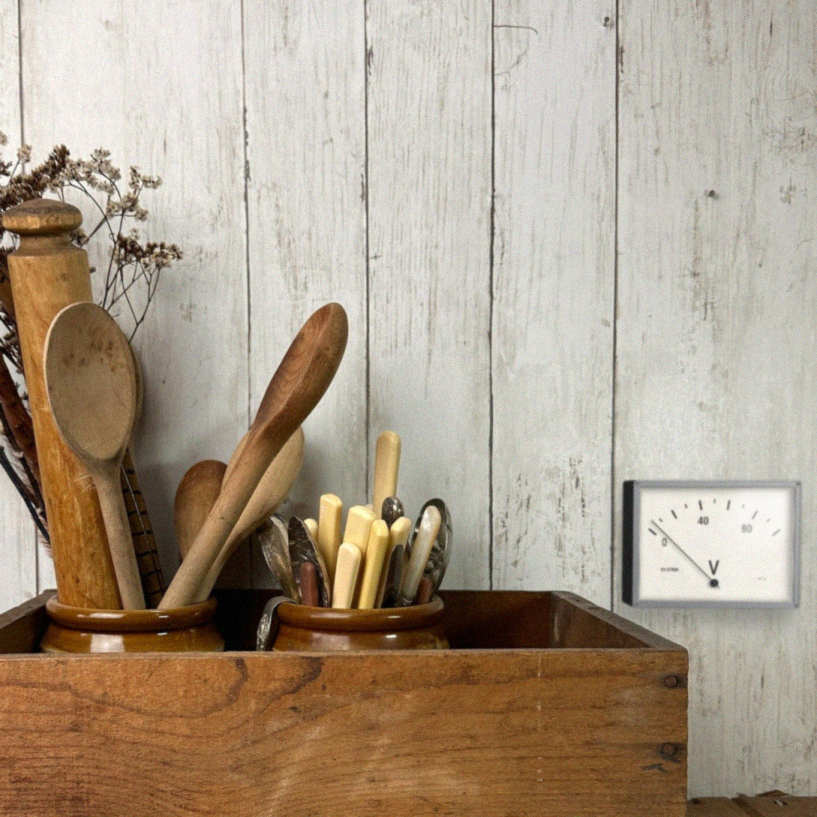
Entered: 5 V
